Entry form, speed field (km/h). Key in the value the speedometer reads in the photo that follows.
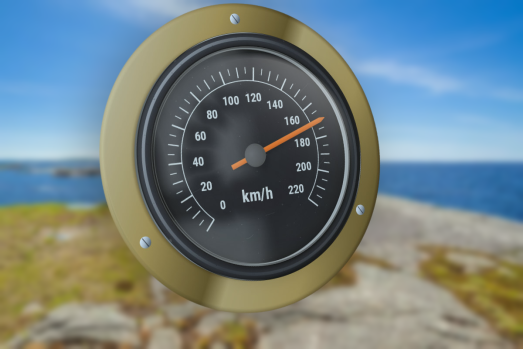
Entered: 170 km/h
